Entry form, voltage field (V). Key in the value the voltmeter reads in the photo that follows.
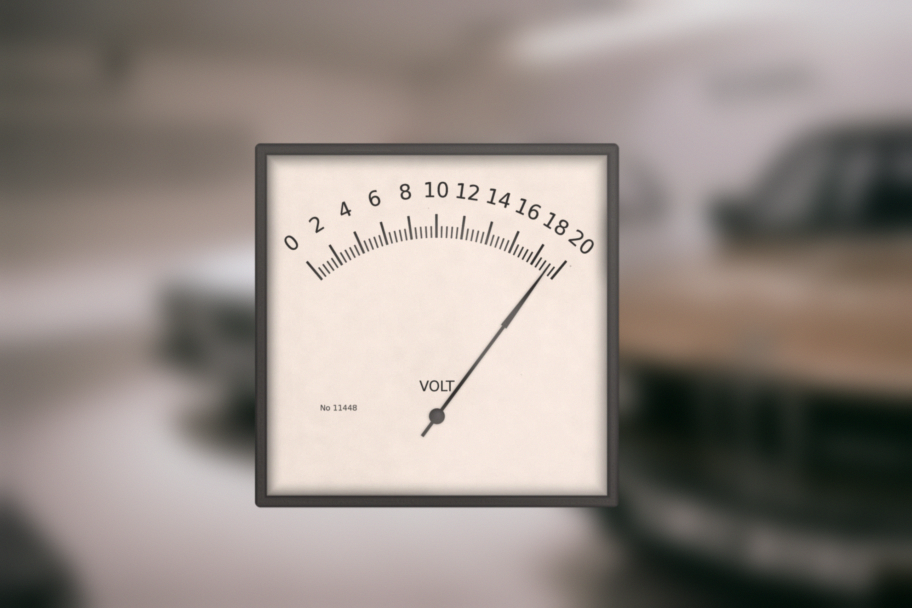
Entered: 19.2 V
